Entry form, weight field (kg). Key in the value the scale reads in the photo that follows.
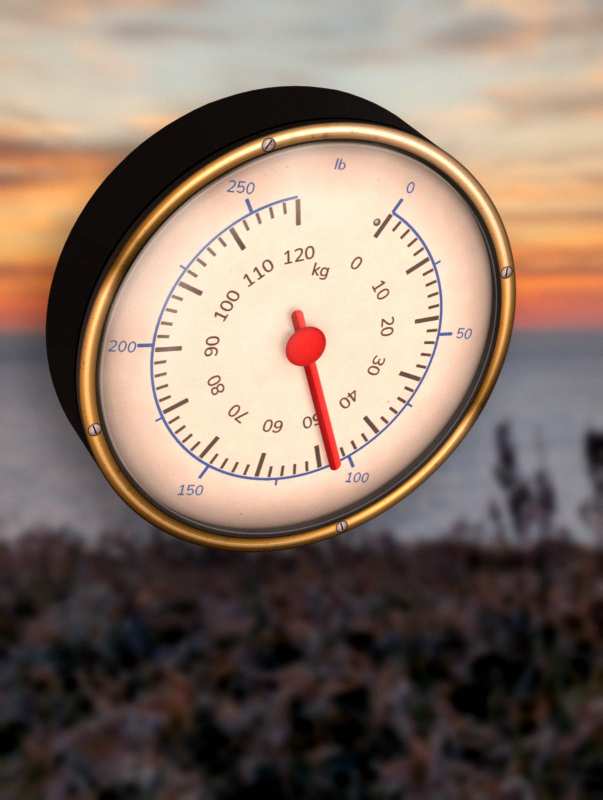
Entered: 48 kg
